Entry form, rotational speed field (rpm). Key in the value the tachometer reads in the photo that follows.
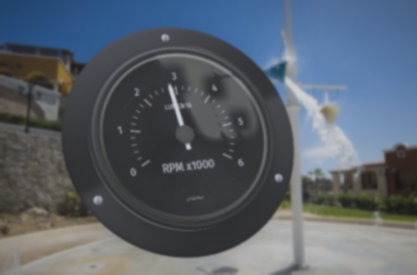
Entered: 2800 rpm
